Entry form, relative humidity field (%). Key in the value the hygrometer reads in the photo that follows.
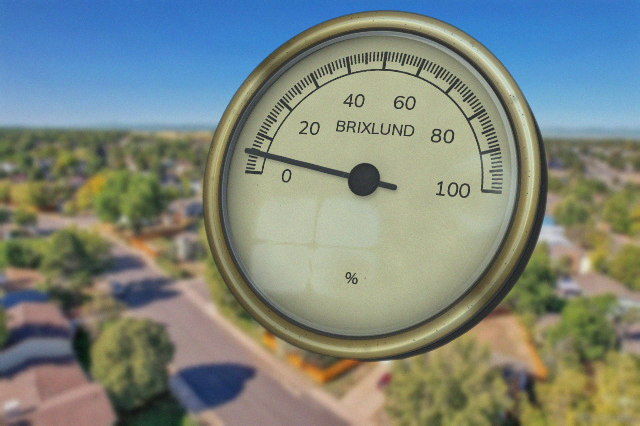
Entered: 5 %
